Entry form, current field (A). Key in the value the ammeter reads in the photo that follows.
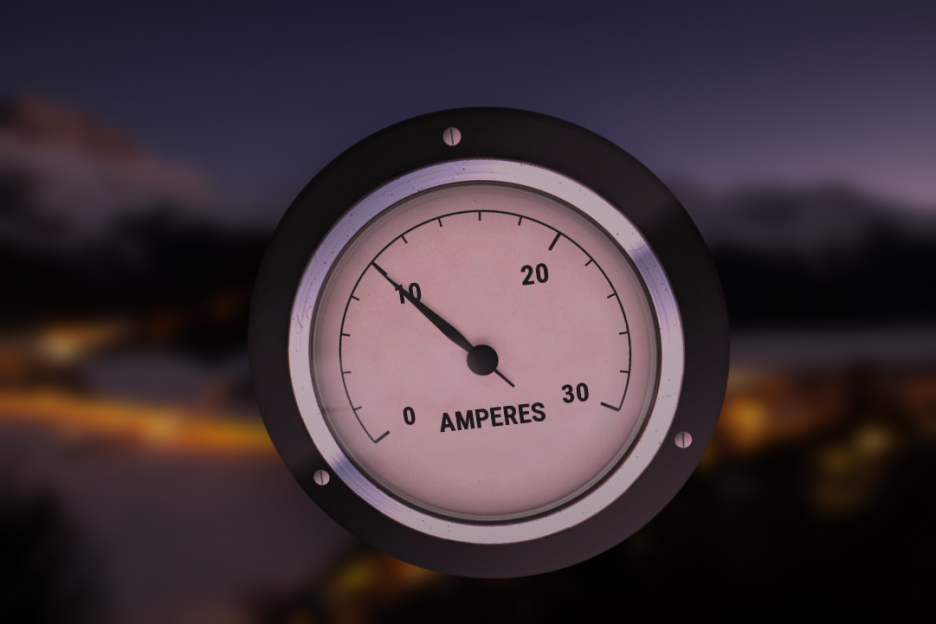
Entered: 10 A
